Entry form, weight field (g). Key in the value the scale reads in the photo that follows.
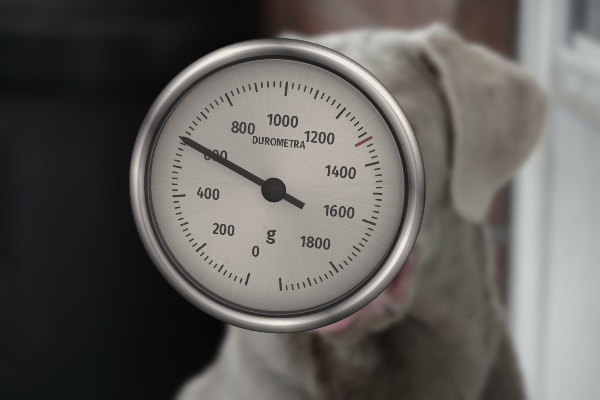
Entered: 600 g
